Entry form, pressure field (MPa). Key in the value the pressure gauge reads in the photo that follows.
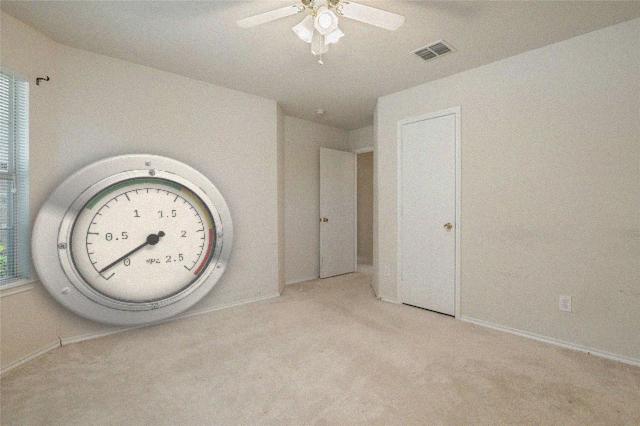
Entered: 0.1 MPa
